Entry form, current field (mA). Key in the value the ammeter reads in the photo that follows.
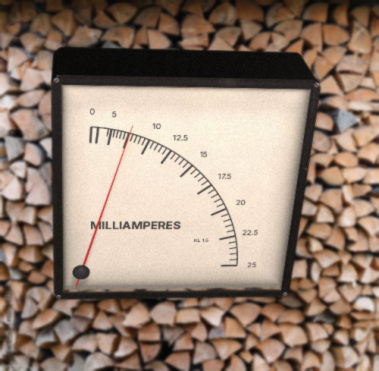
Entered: 7.5 mA
